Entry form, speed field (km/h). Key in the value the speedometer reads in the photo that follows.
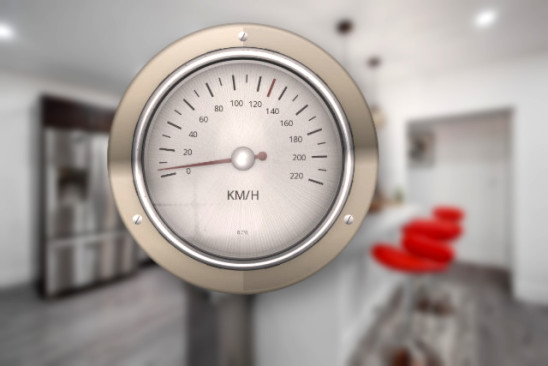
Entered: 5 km/h
